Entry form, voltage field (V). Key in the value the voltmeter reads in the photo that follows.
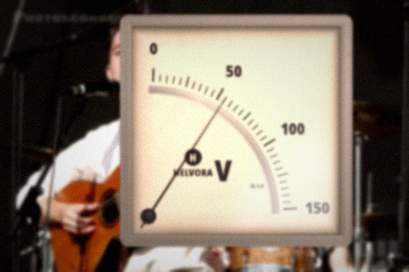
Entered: 55 V
